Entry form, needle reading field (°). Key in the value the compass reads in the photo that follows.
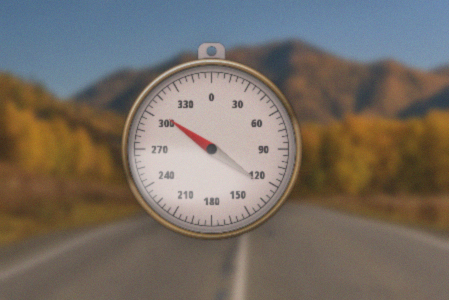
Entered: 305 °
